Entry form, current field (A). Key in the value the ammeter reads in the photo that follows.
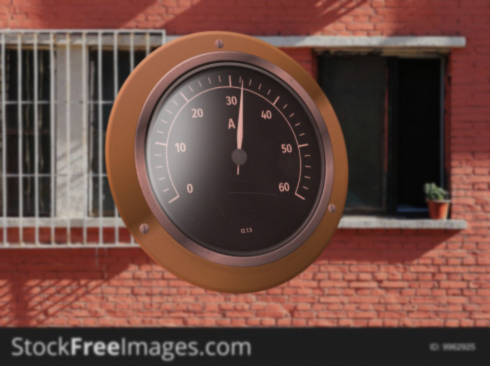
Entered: 32 A
